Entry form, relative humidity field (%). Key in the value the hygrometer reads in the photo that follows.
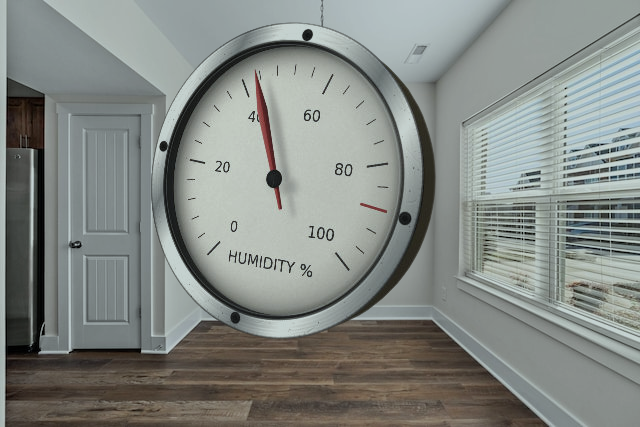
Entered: 44 %
